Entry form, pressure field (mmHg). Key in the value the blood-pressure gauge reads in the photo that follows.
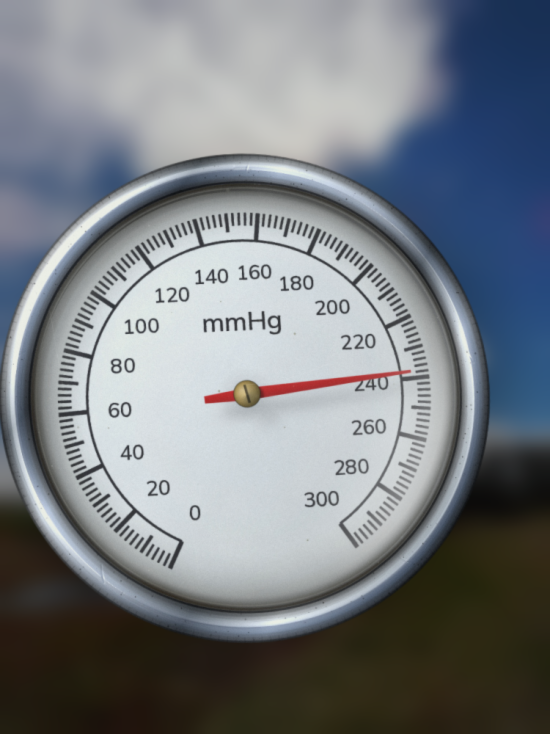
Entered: 238 mmHg
